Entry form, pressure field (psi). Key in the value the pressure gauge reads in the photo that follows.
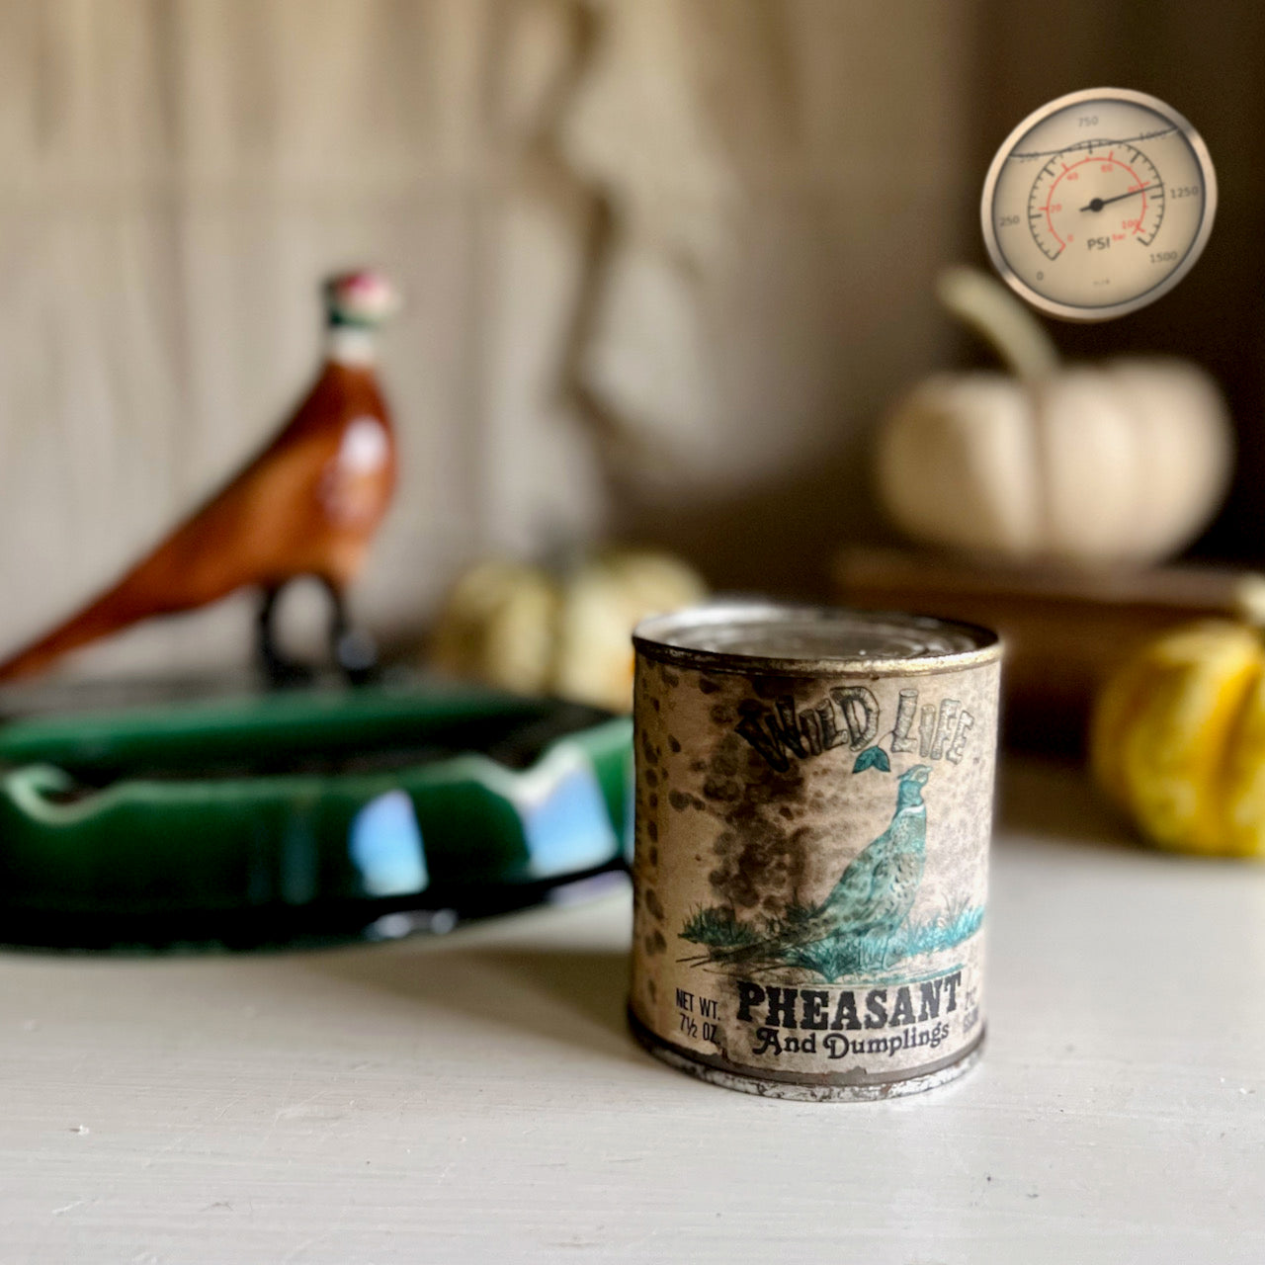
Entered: 1200 psi
